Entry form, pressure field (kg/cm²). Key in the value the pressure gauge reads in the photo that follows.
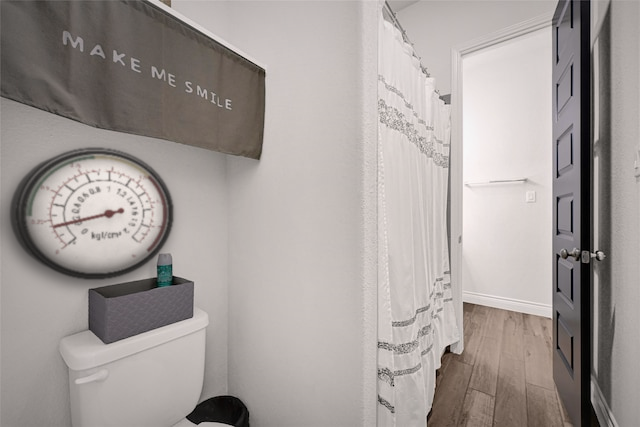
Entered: 0.2 kg/cm²
